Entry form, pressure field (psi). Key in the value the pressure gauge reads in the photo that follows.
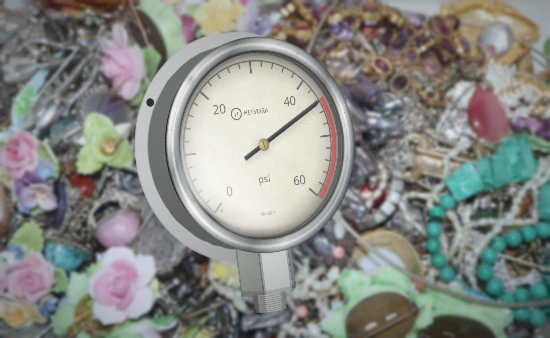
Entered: 44 psi
